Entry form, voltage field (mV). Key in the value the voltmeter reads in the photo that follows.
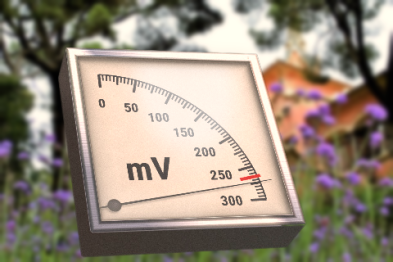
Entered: 275 mV
